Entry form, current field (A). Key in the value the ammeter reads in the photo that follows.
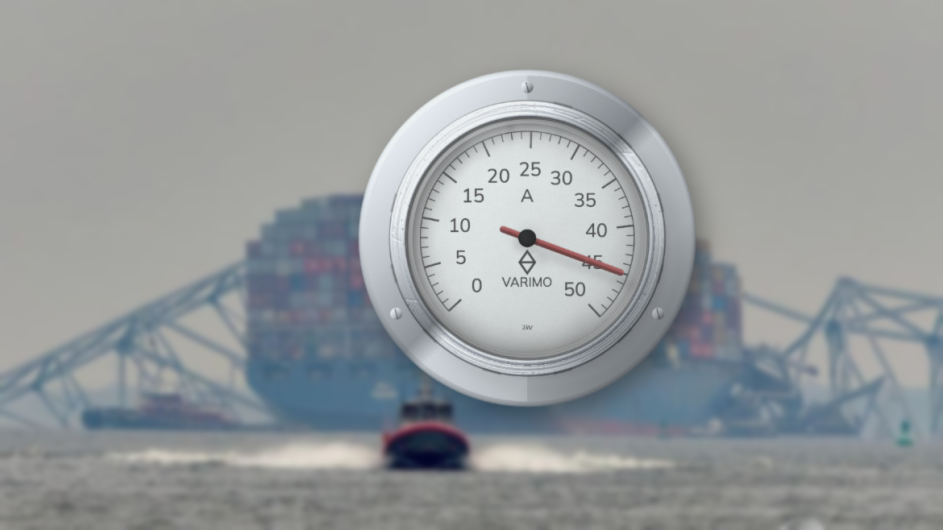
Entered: 45 A
